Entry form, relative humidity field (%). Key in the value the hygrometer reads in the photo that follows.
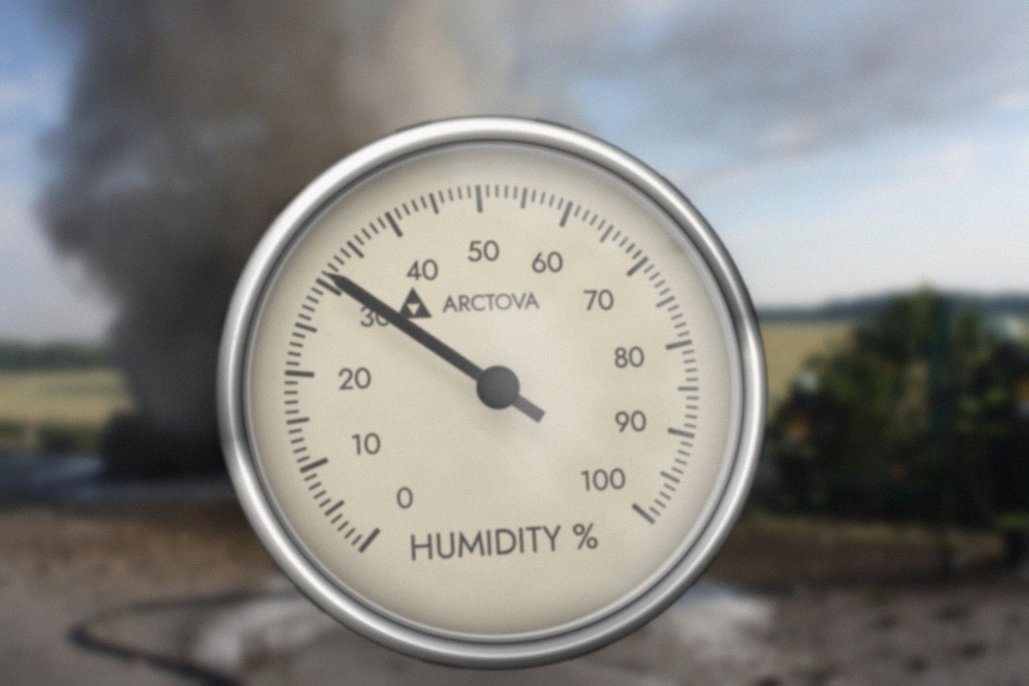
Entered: 31 %
